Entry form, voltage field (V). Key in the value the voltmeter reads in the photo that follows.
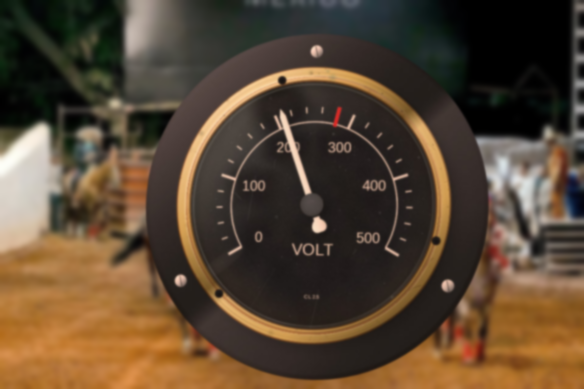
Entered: 210 V
